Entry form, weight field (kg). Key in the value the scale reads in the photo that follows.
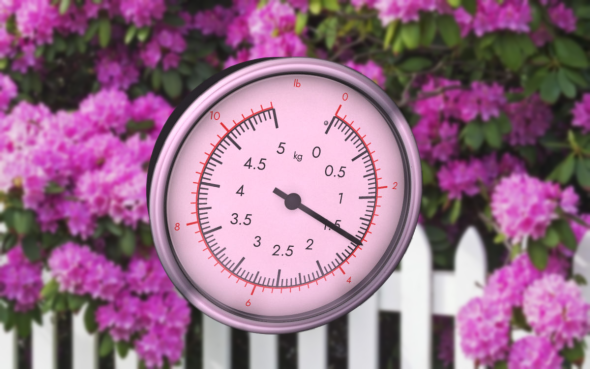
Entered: 1.5 kg
